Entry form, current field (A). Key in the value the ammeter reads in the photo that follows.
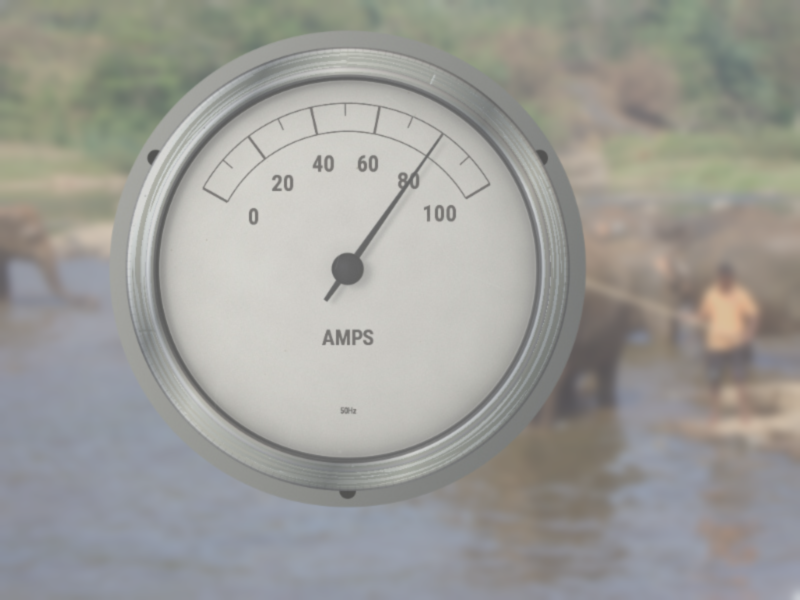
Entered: 80 A
